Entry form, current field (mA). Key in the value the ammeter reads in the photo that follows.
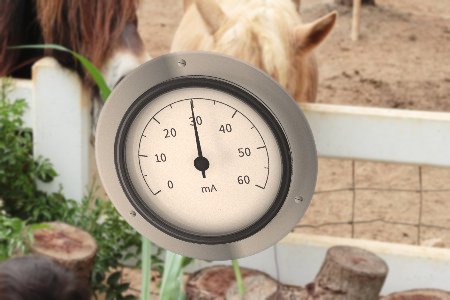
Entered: 30 mA
